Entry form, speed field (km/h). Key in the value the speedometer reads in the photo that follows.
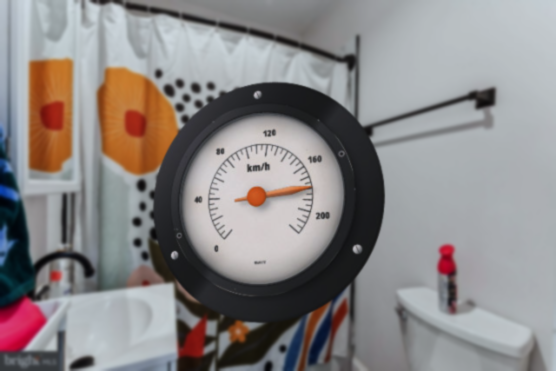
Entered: 180 km/h
